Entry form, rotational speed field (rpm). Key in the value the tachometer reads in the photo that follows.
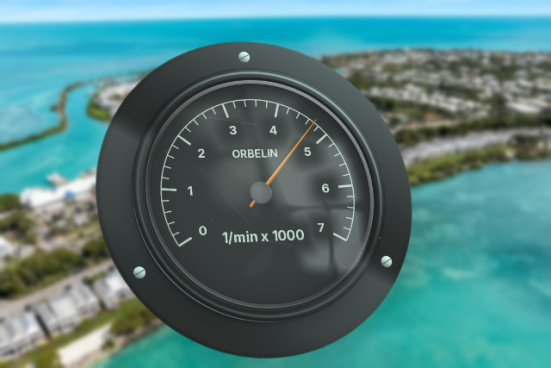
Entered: 4700 rpm
